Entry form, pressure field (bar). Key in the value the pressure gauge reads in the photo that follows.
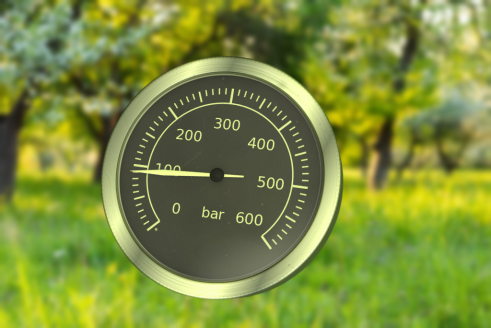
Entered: 90 bar
